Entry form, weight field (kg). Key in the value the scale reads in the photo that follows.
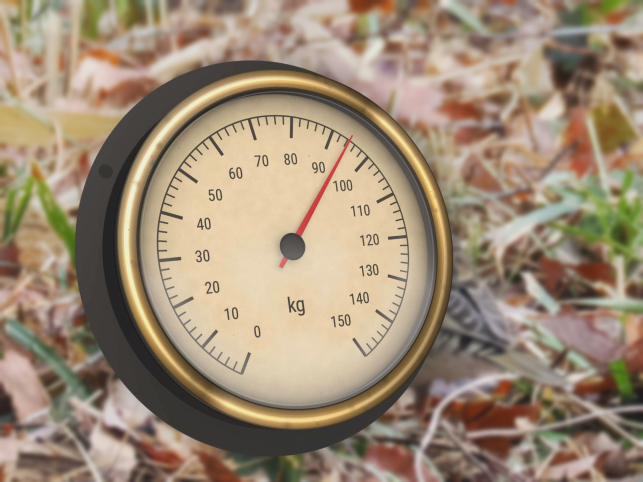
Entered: 94 kg
